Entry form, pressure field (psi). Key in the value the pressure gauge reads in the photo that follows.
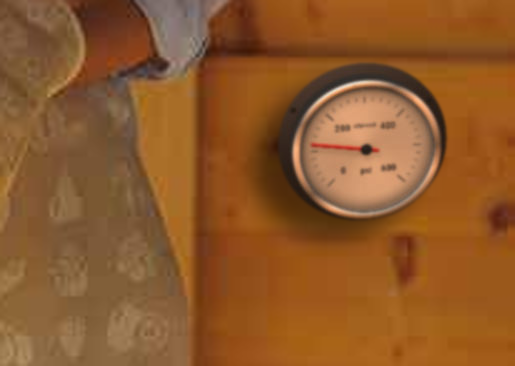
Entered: 120 psi
